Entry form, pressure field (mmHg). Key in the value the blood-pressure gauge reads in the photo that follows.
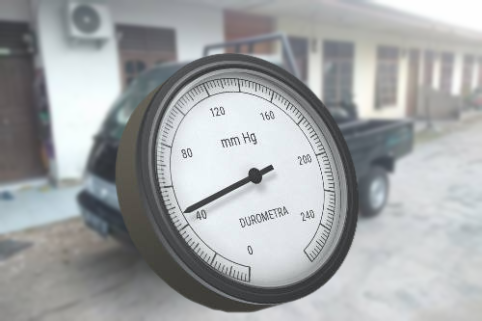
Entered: 46 mmHg
